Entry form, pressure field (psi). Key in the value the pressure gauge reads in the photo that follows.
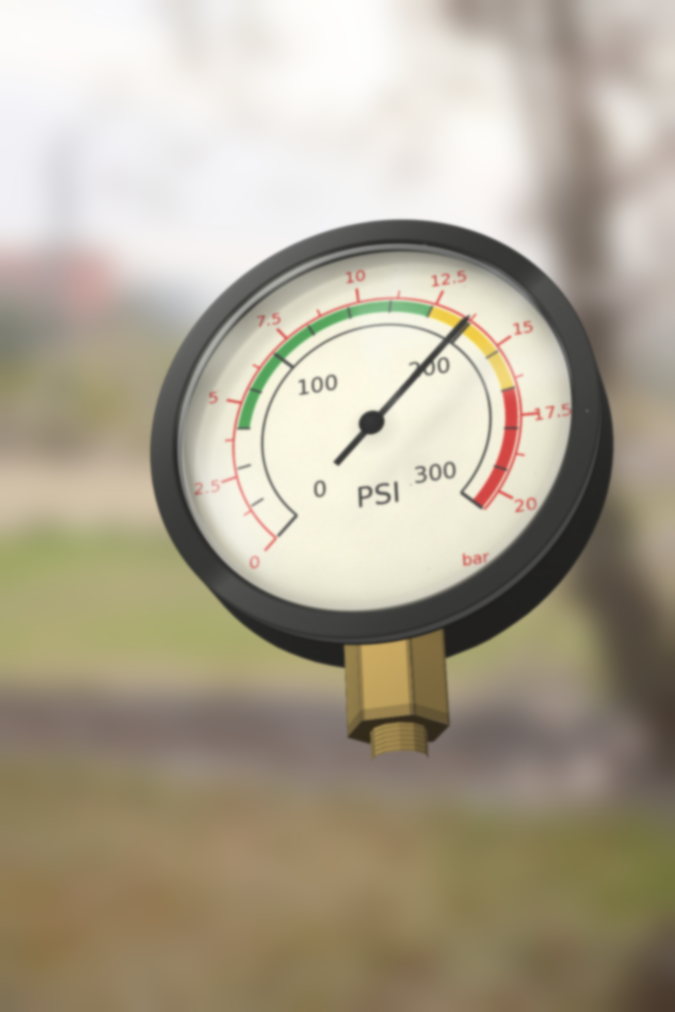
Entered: 200 psi
